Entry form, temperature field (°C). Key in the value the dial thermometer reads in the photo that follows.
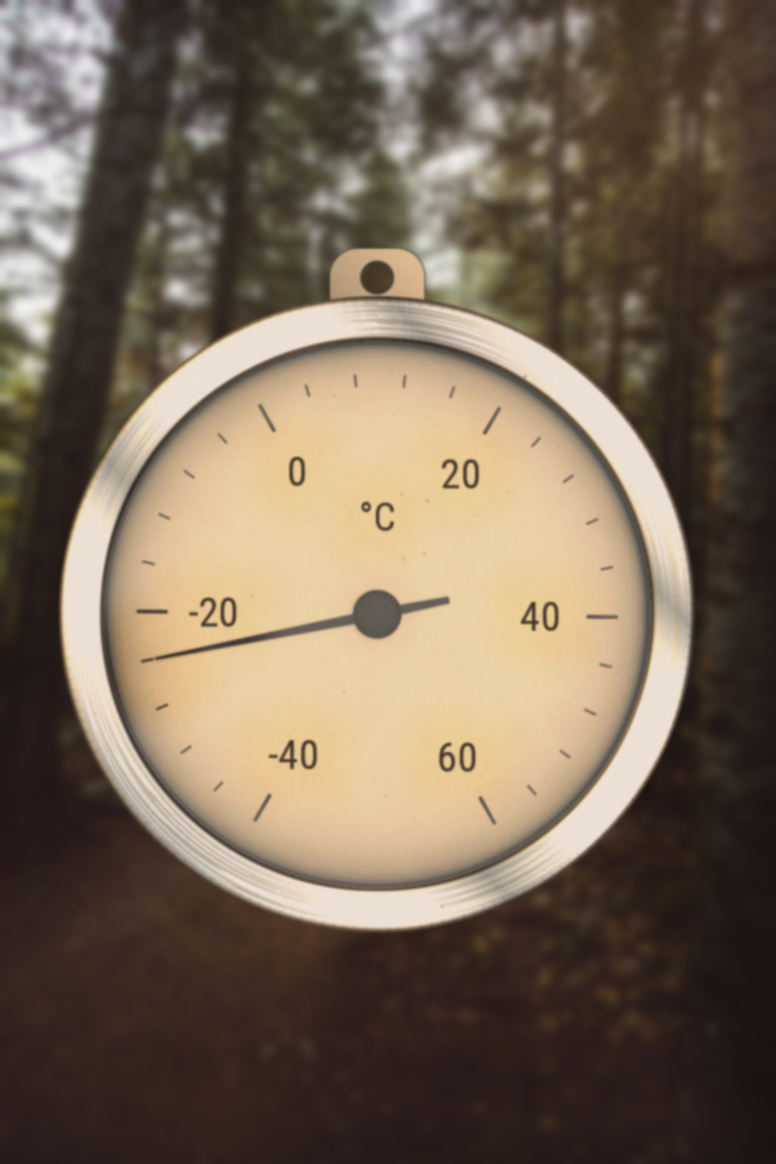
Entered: -24 °C
